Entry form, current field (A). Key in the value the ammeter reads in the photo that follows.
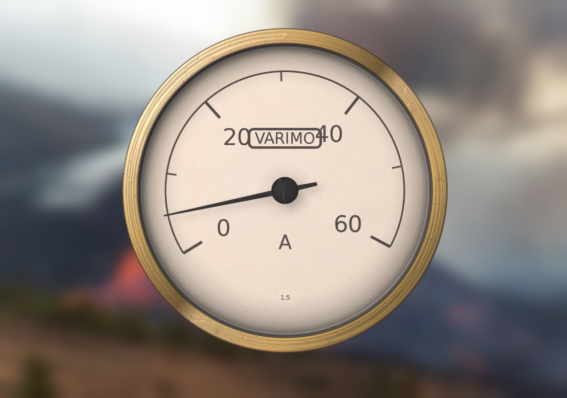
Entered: 5 A
